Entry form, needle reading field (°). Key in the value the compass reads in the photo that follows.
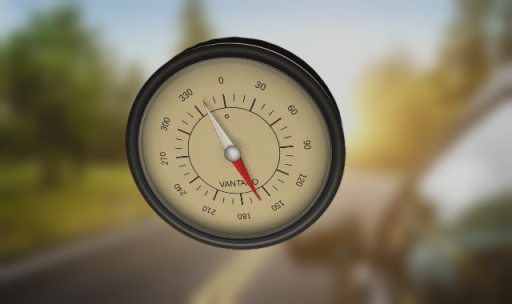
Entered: 160 °
